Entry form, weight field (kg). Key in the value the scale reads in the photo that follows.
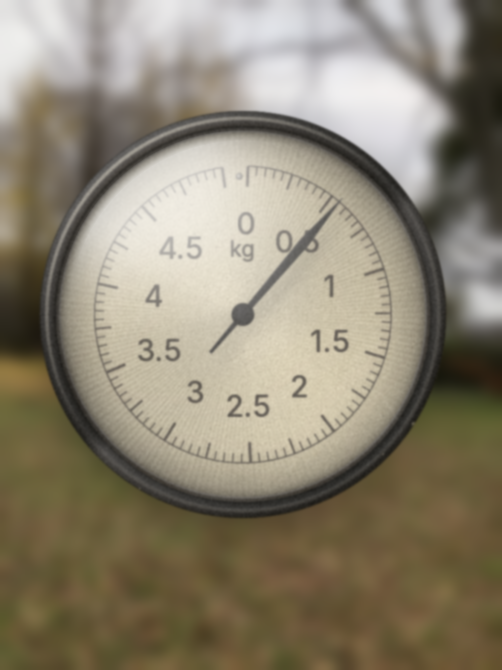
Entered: 0.55 kg
